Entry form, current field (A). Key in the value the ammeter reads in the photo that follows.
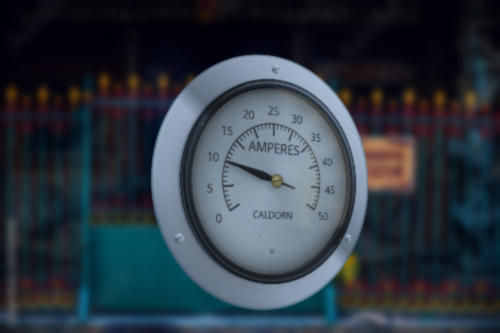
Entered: 10 A
